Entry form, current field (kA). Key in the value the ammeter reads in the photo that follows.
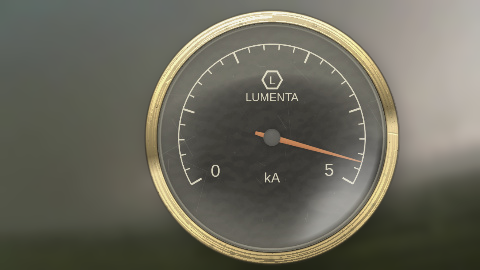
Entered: 4.7 kA
